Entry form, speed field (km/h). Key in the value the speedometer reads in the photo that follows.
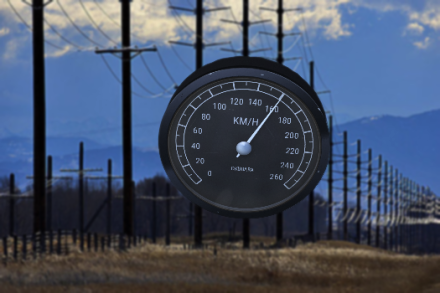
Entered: 160 km/h
